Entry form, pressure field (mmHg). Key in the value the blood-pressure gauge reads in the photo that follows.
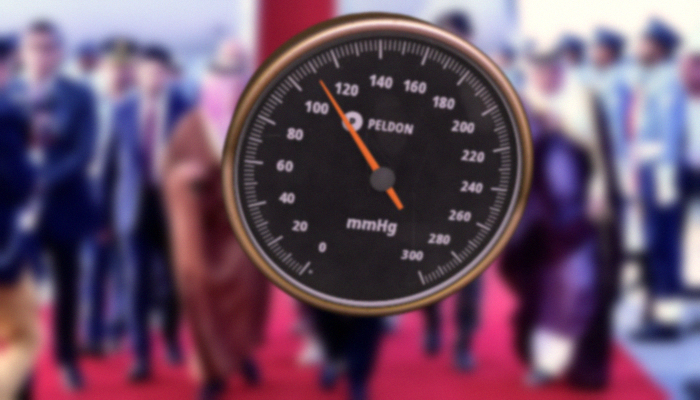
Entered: 110 mmHg
